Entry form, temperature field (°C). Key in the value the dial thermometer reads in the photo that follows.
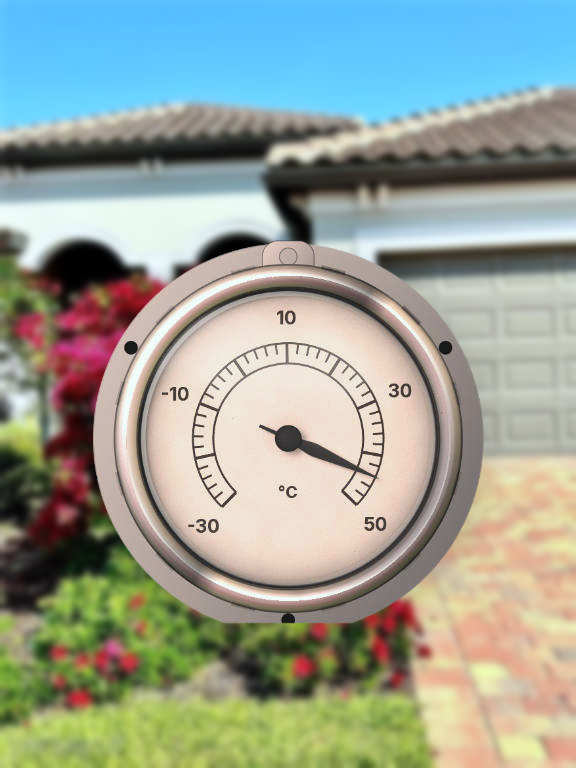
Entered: 44 °C
